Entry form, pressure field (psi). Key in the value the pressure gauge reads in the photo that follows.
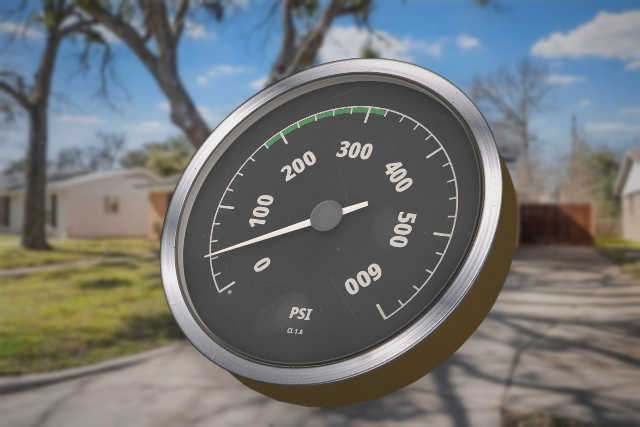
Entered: 40 psi
